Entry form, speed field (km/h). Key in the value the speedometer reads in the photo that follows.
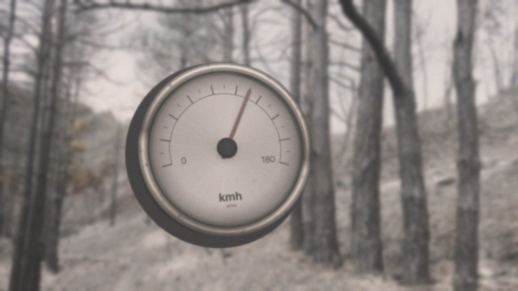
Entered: 110 km/h
